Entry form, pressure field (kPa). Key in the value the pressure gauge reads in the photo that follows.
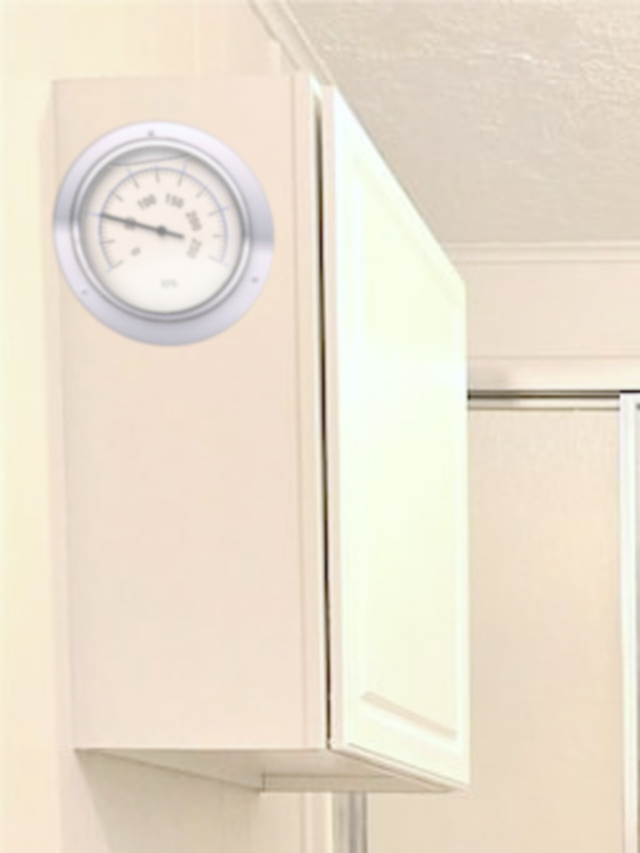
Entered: 50 kPa
